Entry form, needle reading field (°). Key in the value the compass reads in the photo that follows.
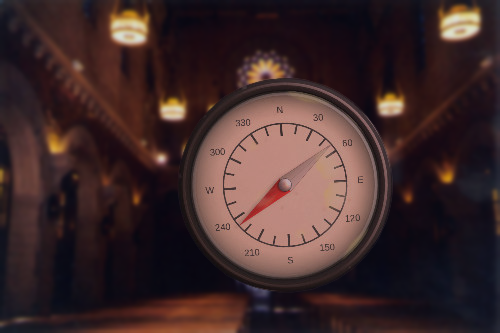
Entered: 232.5 °
